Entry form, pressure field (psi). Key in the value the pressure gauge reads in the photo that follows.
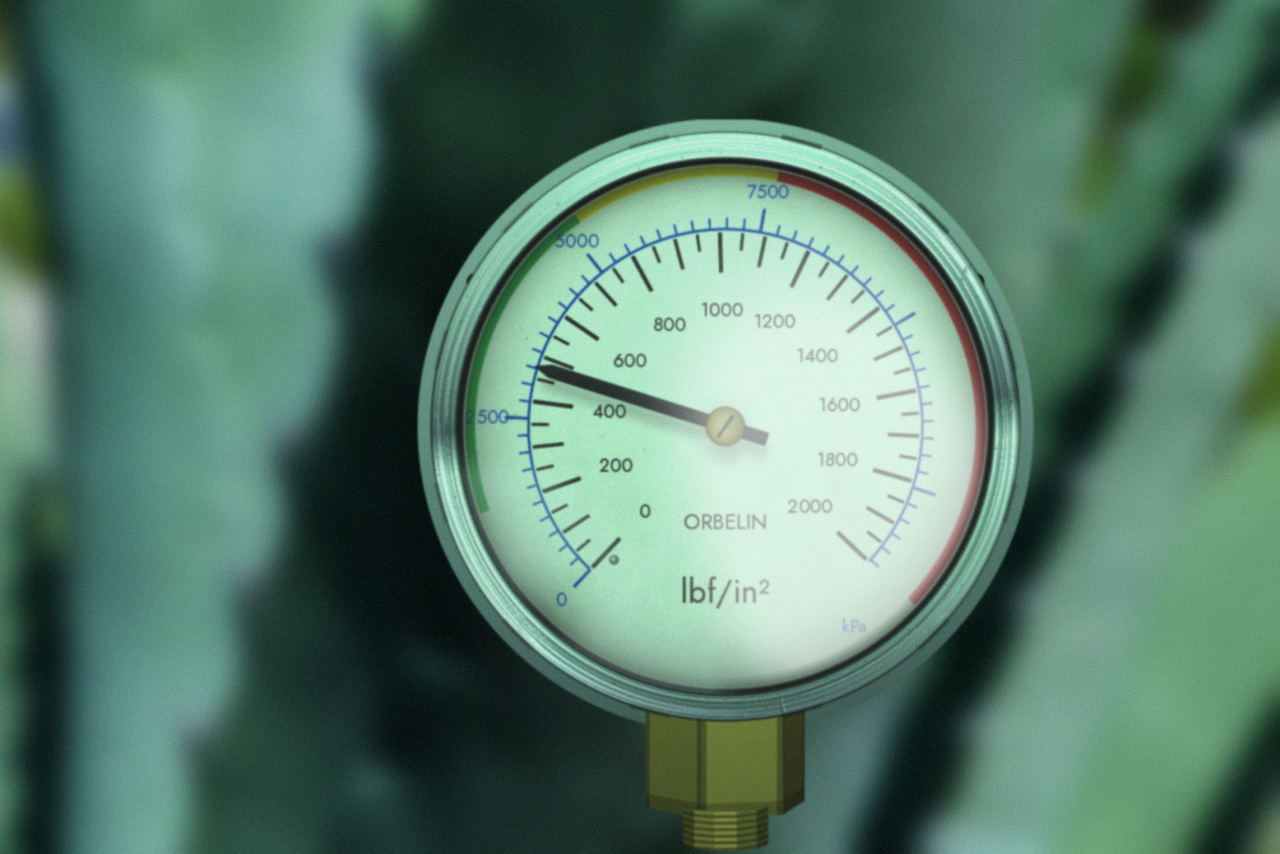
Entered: 475 psi
